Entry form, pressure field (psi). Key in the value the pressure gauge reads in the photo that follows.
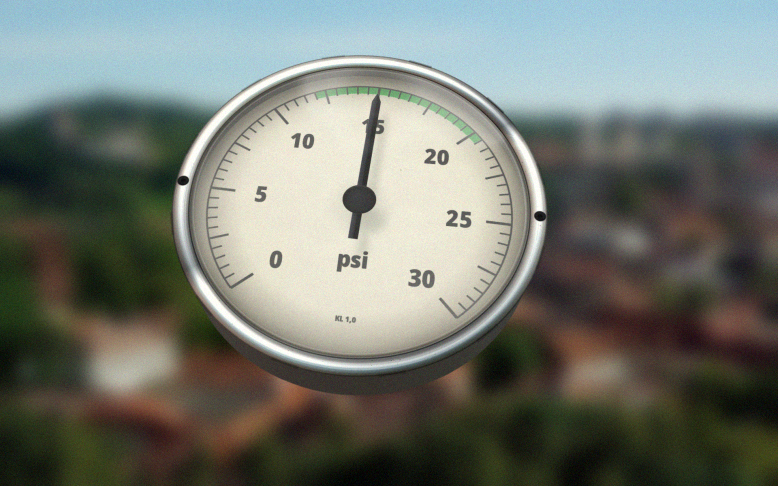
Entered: 15 psi
